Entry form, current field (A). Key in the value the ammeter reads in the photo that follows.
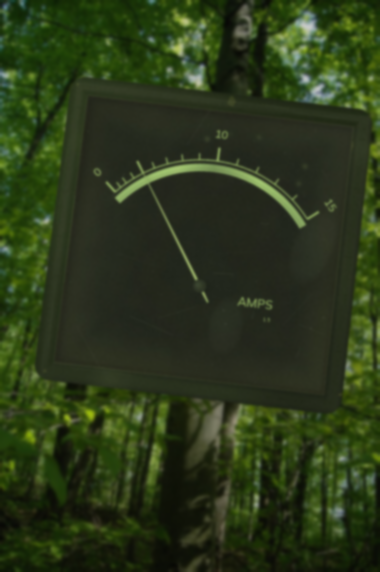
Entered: 5 A
